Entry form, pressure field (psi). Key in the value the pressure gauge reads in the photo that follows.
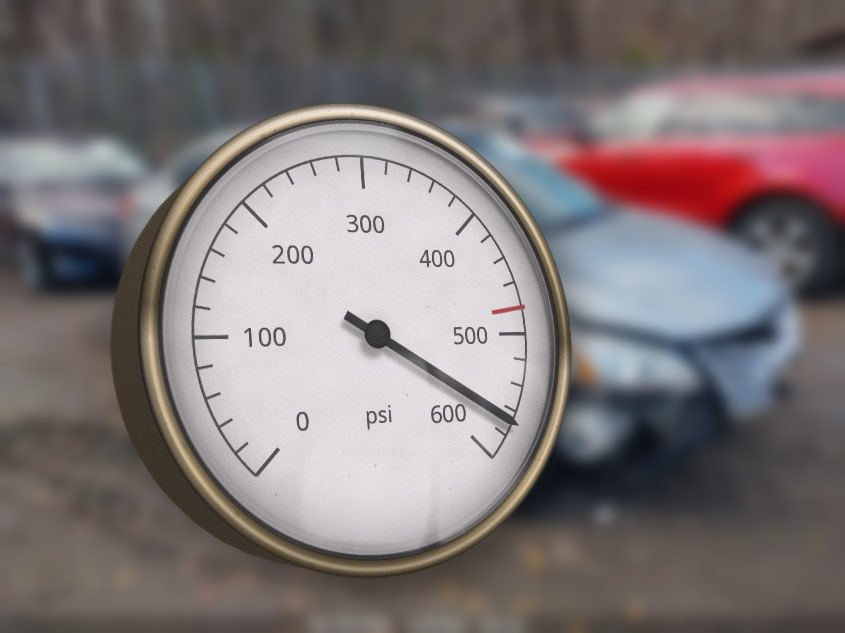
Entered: 570 psi
